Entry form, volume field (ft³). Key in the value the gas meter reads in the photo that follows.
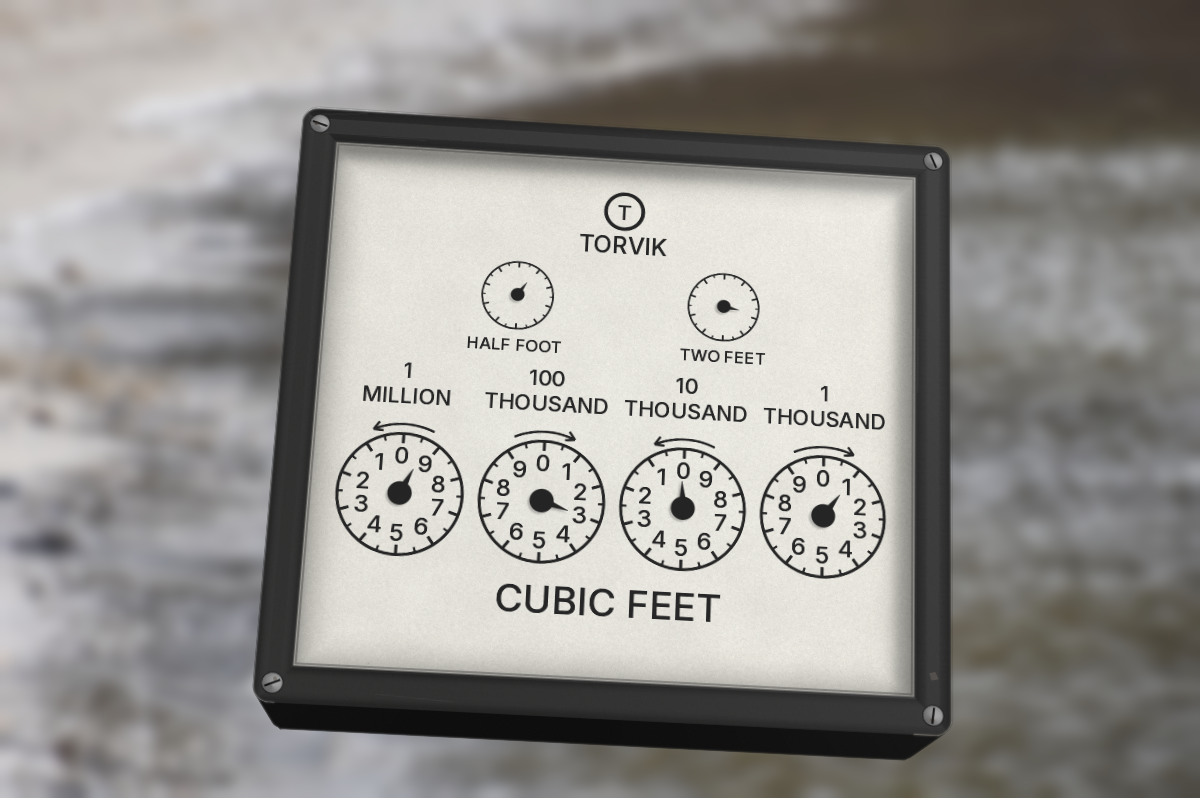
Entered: 930100 ft³
